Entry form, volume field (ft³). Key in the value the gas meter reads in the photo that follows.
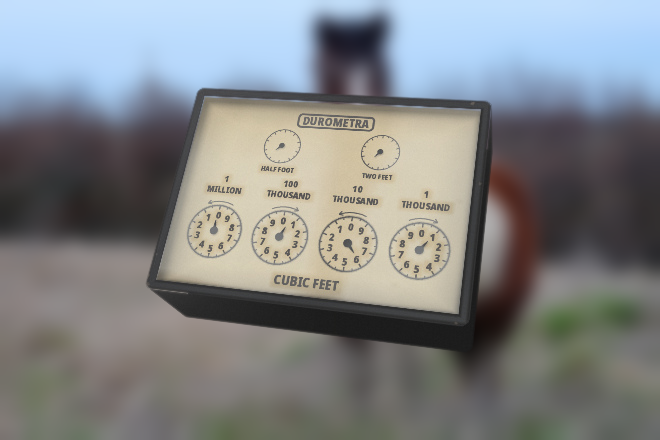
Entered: 6100 ft³
